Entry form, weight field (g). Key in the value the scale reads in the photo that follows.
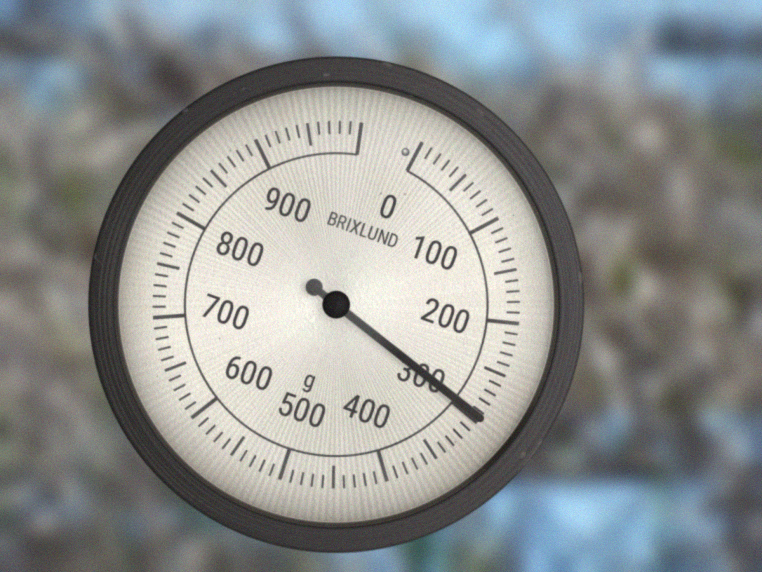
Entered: 295 g
